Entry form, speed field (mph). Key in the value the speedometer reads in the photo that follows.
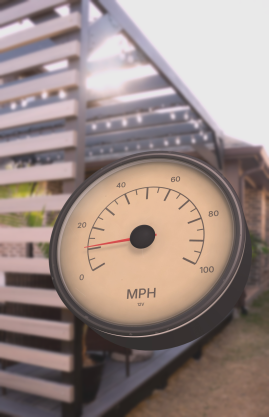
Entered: 10 mph
